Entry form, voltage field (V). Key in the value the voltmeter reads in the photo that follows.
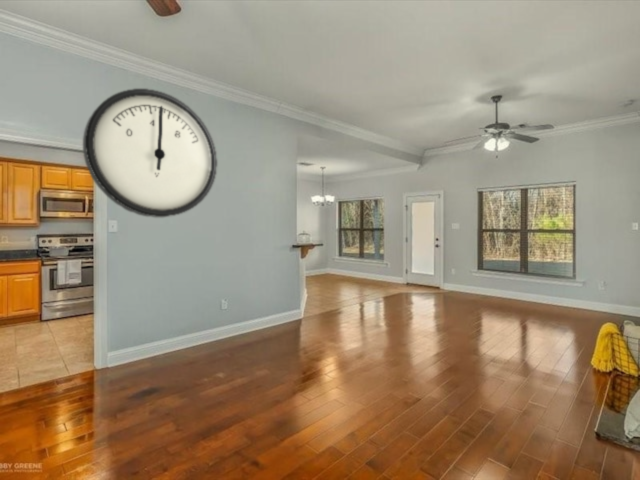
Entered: 5 V
